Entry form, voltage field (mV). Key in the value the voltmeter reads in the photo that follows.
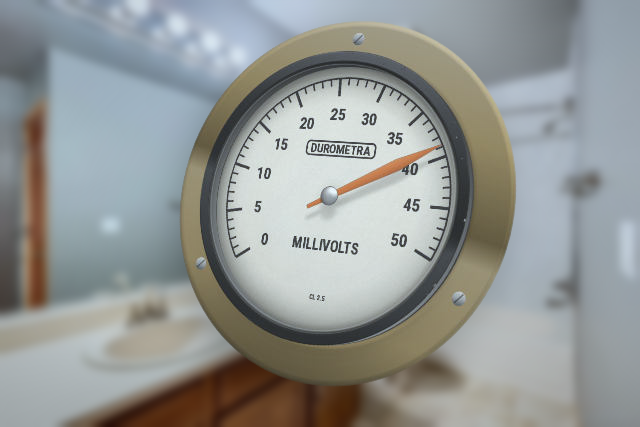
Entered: 39 mV
